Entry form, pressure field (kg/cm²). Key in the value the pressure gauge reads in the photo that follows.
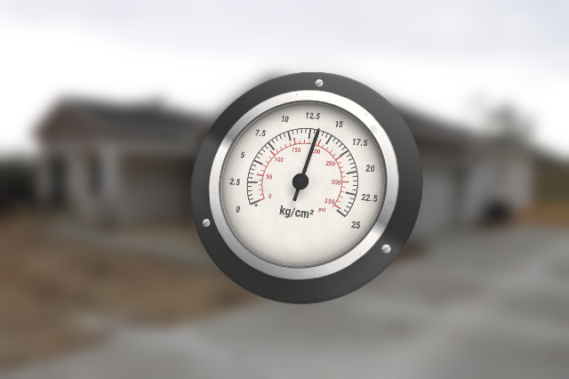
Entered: 13.5 kg/cm²
